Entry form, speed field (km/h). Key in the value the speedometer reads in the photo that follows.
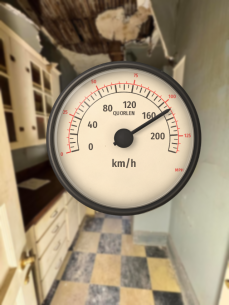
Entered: 170 km/h
